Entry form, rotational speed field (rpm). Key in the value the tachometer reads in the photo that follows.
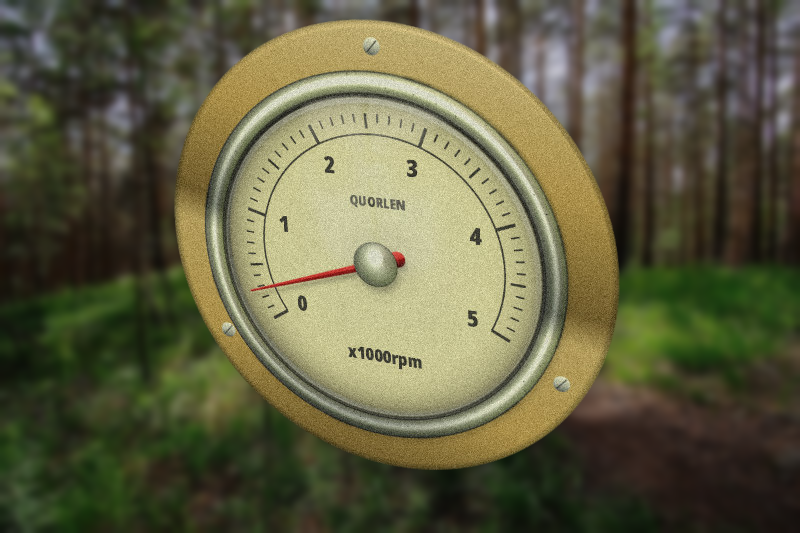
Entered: 300 rpm
